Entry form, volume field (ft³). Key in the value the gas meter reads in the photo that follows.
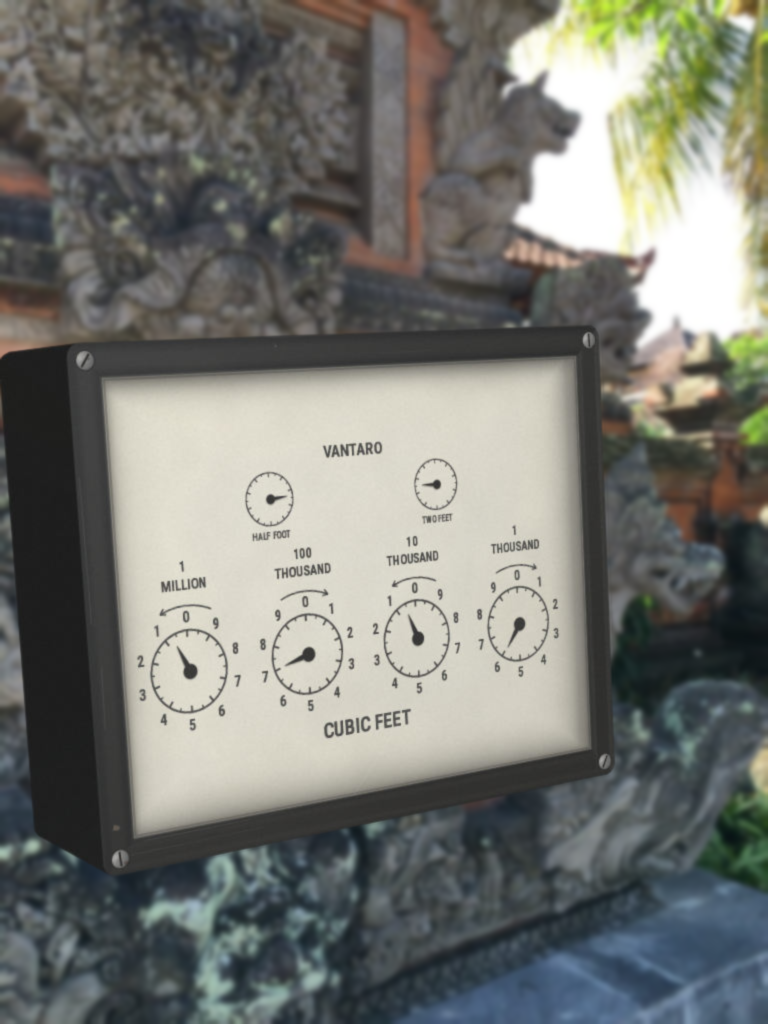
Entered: 70600 ft³
